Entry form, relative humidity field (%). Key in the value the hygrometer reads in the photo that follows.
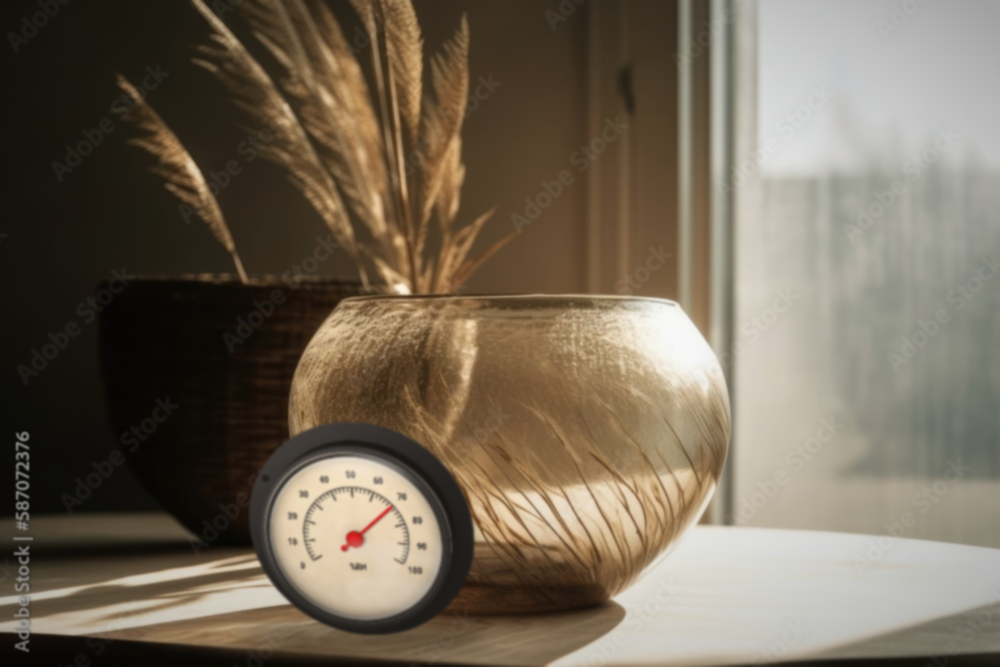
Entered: 70 %
